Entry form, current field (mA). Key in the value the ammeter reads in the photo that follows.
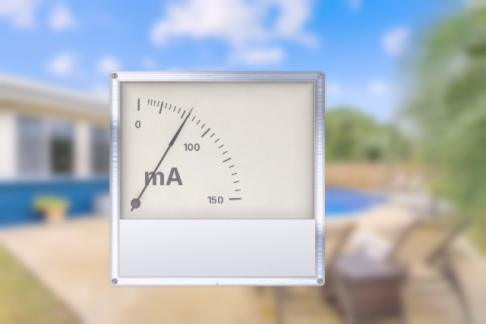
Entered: 80 mA
